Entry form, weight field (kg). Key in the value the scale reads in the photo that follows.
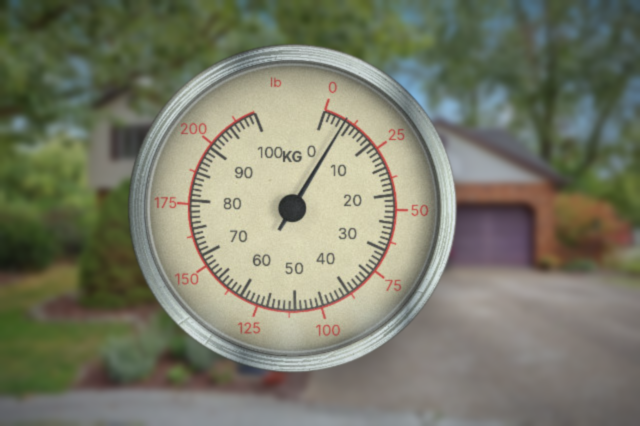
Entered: 4 kg
